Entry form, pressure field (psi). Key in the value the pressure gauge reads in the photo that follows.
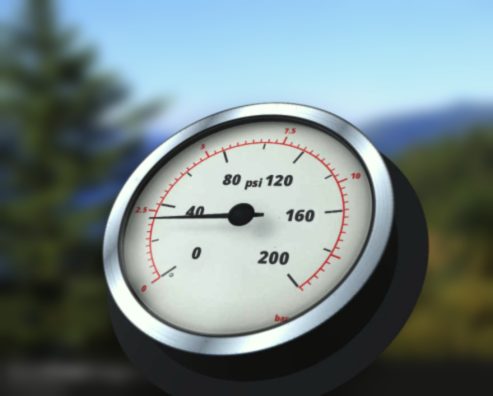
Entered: 30 psi
